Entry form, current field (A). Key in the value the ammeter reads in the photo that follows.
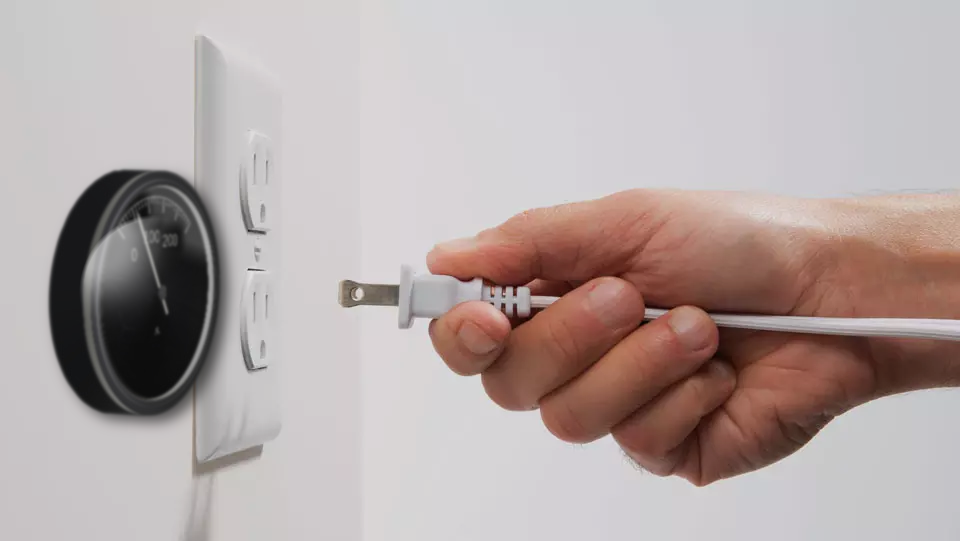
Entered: 50 A
